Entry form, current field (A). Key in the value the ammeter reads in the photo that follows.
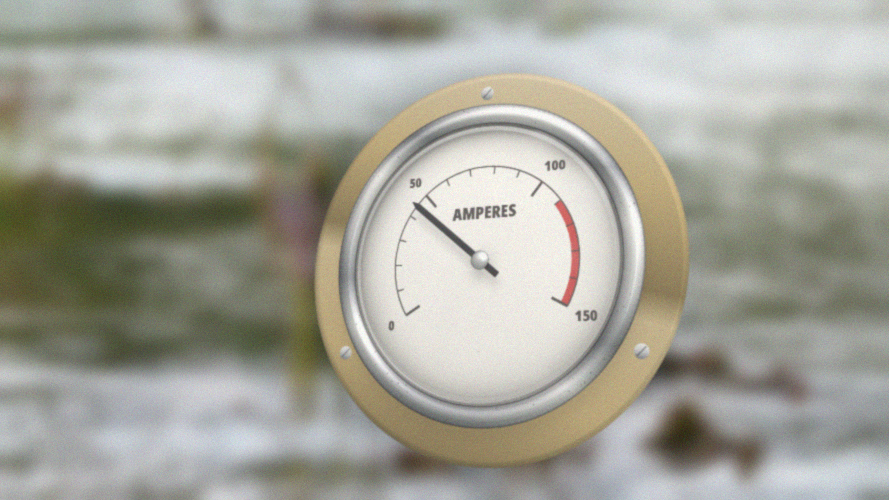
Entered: 45 A
